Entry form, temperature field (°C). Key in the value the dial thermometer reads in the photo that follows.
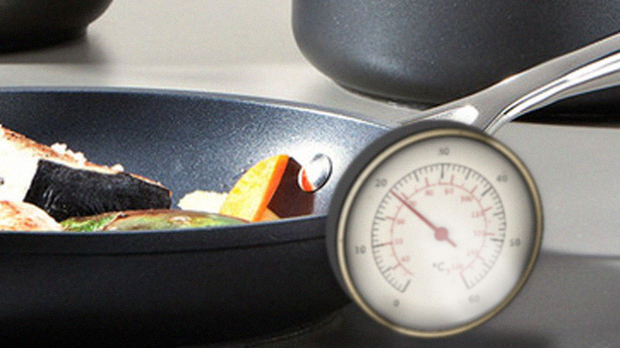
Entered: 20 °C
